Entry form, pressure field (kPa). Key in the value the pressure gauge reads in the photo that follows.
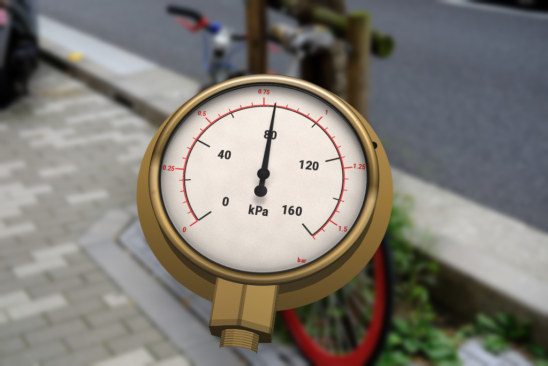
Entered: 80 kPa
